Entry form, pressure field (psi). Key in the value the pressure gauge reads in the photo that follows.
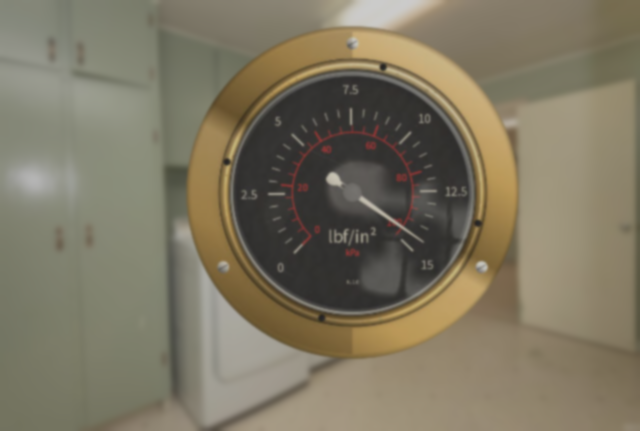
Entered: 14.5 psi
